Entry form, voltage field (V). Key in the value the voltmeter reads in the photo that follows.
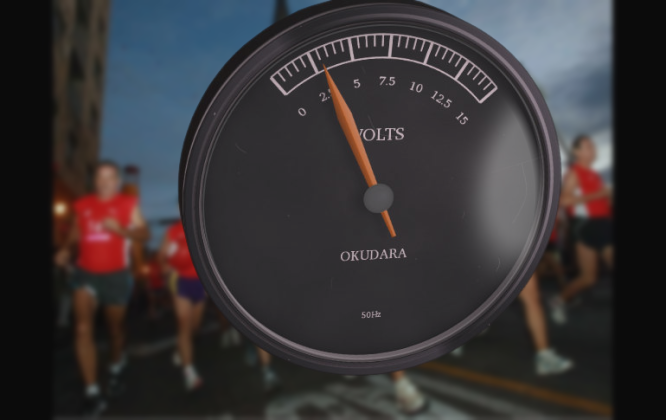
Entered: 3 V
